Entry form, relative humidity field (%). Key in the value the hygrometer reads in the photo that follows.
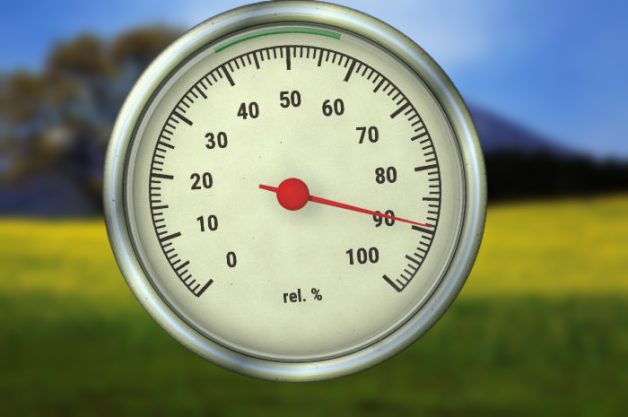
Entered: 89 %
